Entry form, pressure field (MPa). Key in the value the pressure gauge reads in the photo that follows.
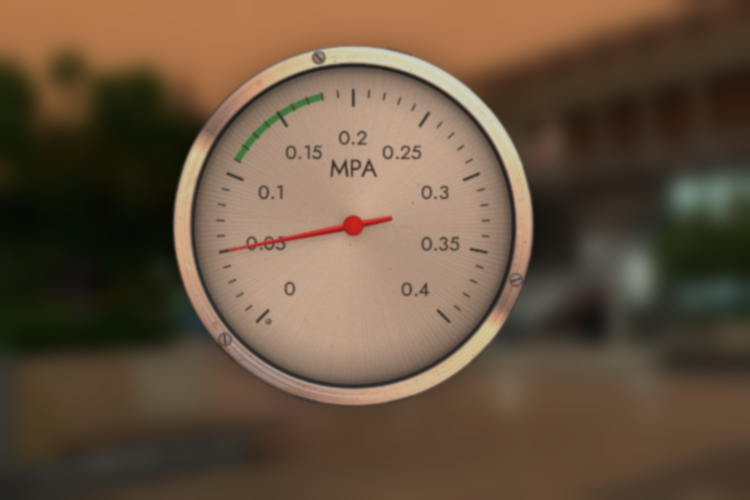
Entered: 0.05 MPa
